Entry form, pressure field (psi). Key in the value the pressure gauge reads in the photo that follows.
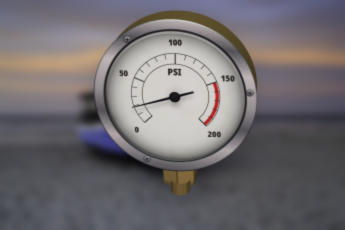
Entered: 20 psi
